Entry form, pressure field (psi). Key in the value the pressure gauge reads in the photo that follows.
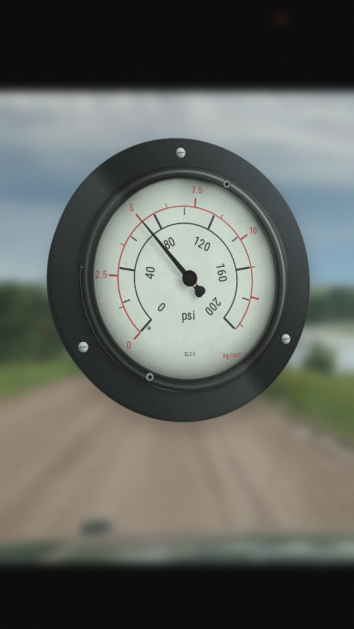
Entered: 70 psi
